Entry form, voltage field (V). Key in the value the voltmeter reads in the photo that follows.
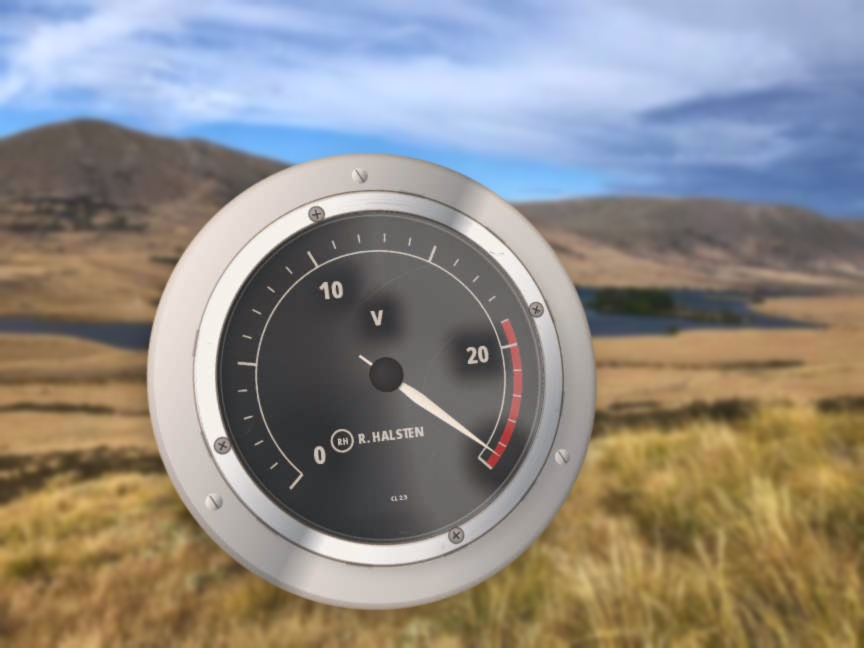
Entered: 24.5 V
